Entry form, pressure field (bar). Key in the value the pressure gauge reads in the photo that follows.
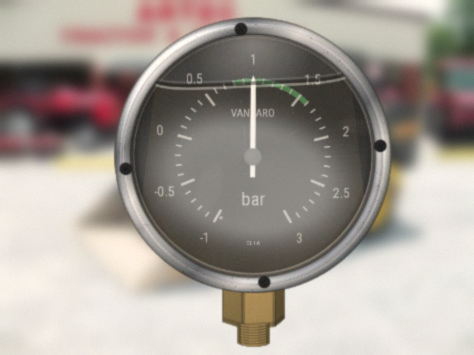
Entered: 1 bar
